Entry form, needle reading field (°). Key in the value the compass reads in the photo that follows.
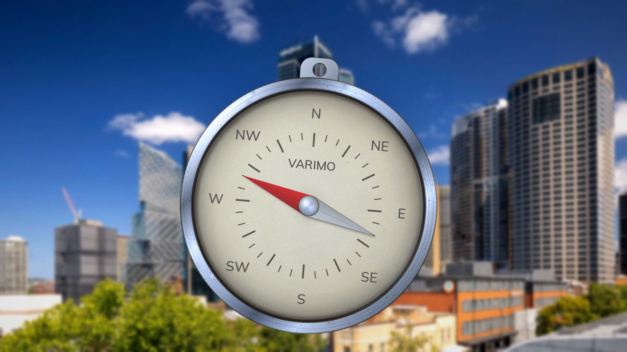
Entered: 290 °
